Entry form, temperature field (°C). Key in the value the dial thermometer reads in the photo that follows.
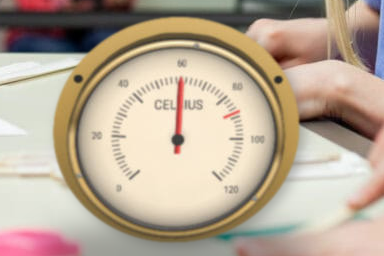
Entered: 60 °C
